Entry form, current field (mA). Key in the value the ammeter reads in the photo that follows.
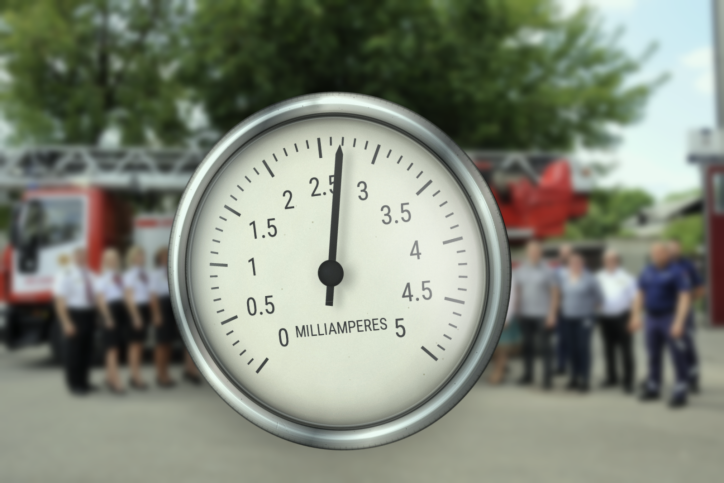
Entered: 2.7 mA
